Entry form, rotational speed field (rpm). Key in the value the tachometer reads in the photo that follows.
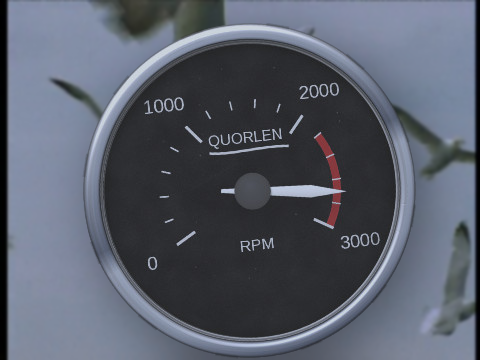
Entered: 2700 rpm
